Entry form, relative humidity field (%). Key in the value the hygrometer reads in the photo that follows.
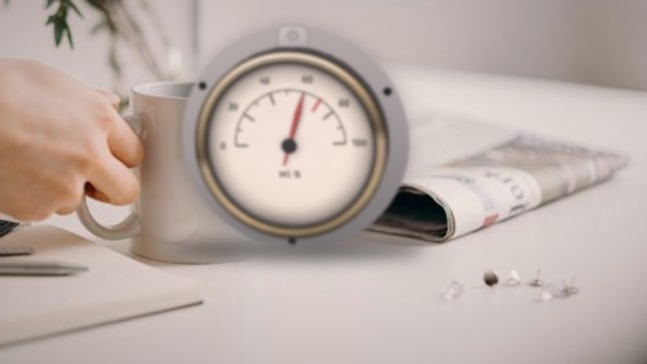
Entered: 60 %
